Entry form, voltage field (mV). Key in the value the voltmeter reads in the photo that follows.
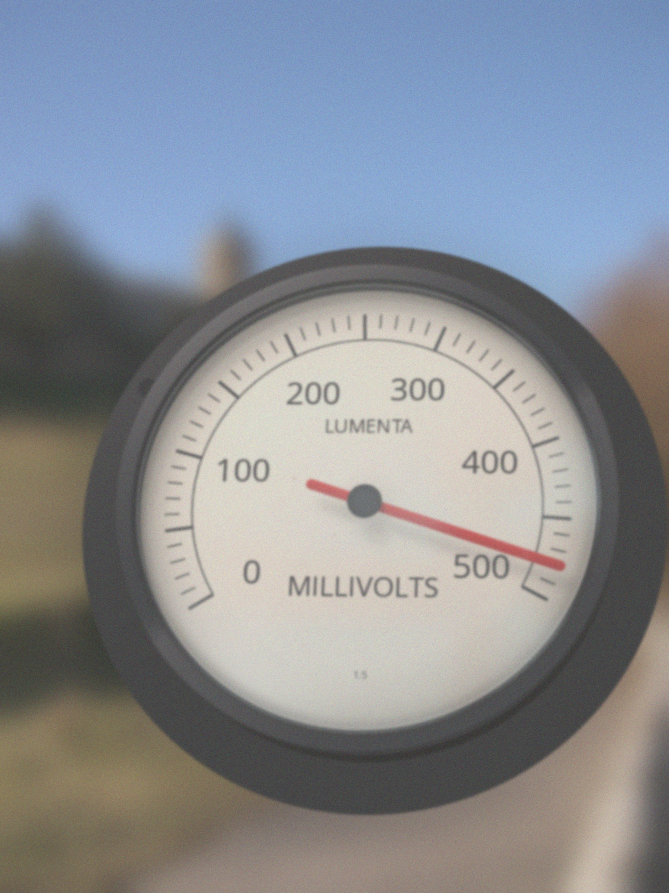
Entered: 480 mV
